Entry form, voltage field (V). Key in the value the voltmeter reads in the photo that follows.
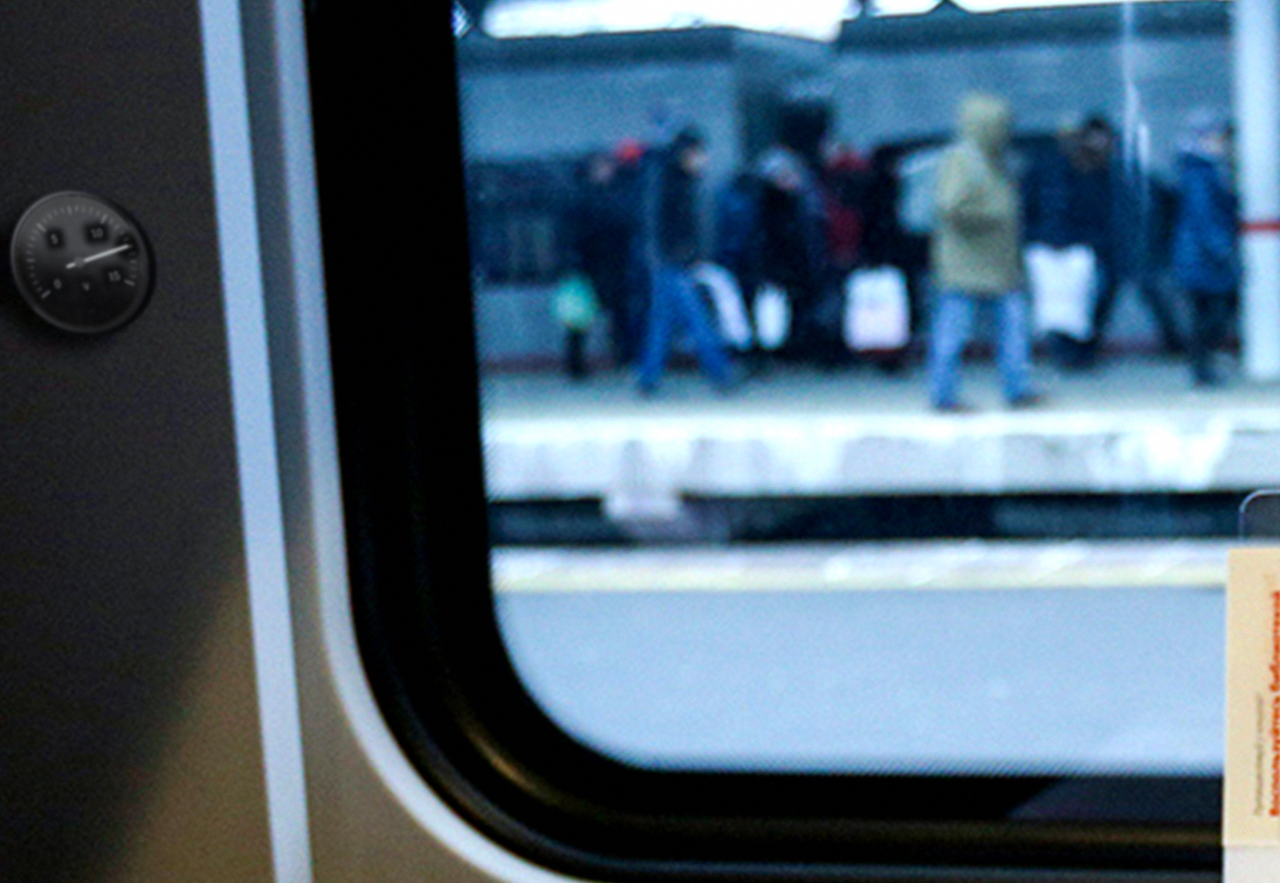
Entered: 12.5 V
